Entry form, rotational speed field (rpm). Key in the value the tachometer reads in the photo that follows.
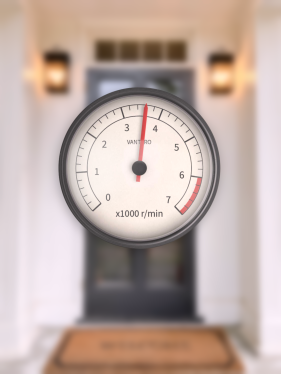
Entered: 3600 rpm
